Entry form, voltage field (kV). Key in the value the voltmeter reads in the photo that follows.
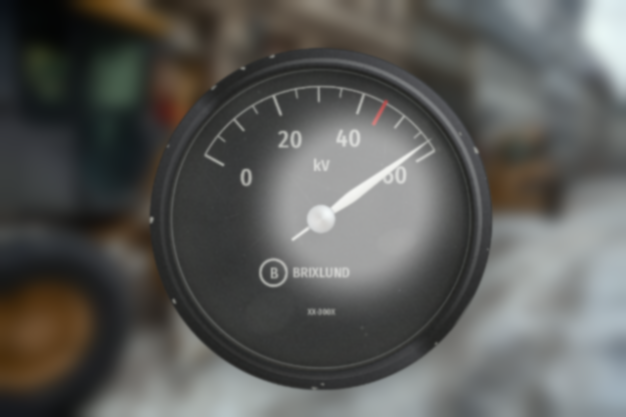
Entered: 57.5 kV
